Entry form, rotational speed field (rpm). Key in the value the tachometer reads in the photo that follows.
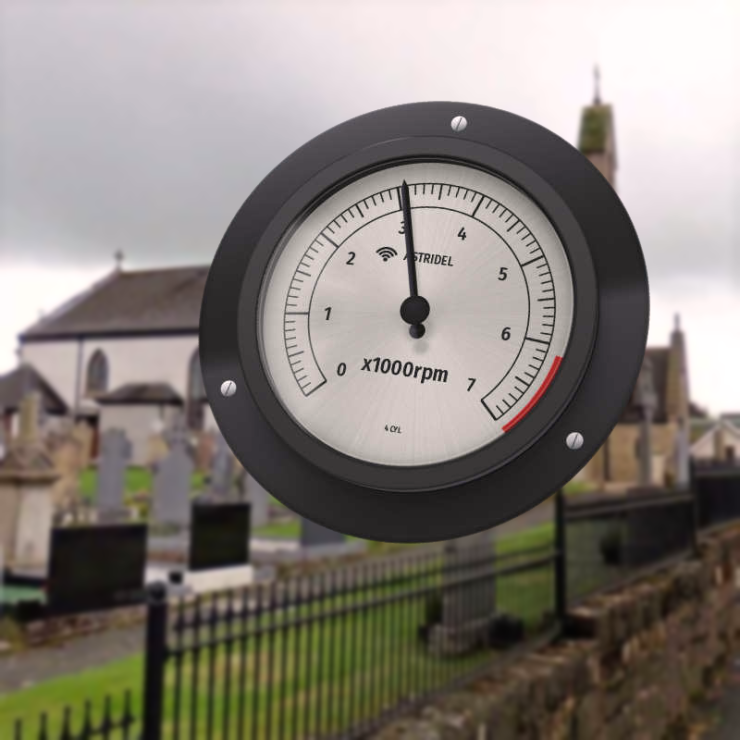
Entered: 3100 rpm
